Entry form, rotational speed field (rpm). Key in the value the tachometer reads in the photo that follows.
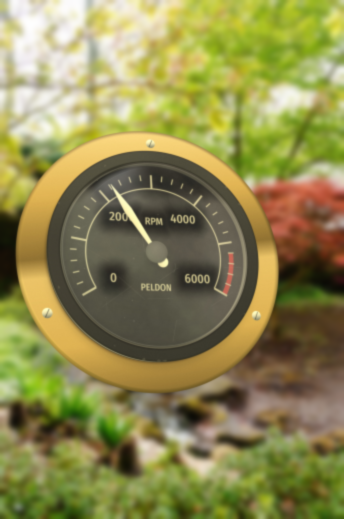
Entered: 2200 rpm
